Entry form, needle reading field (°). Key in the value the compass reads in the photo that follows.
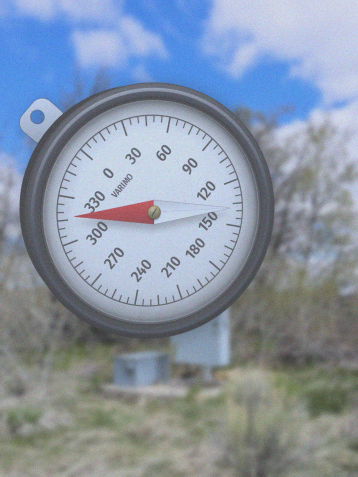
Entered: 317.5 °
